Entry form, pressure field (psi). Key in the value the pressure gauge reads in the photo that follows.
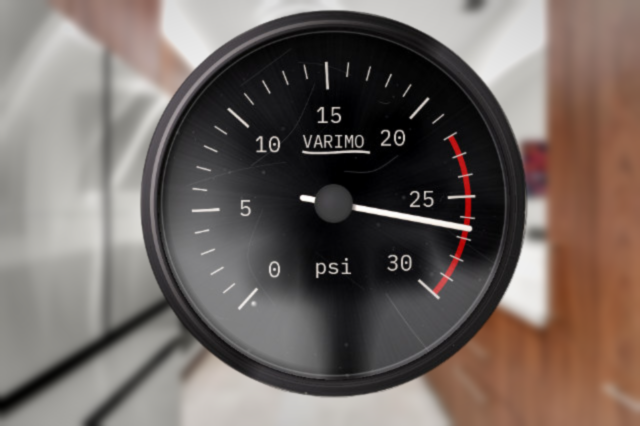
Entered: 26.5 psi
